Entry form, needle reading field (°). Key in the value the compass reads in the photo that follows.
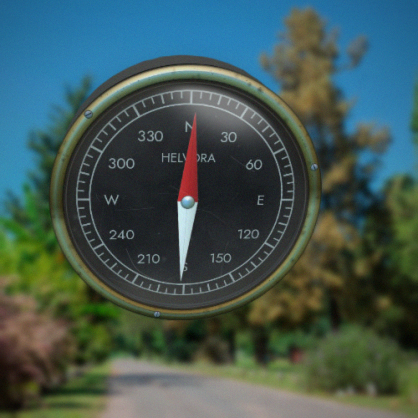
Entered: 2.5 °
